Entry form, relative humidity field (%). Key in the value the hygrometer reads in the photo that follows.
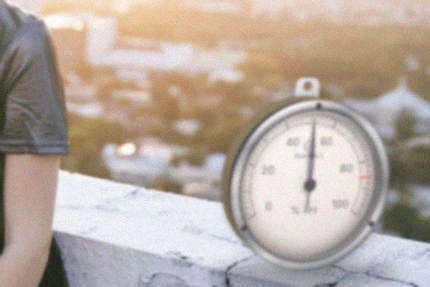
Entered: 50 %
